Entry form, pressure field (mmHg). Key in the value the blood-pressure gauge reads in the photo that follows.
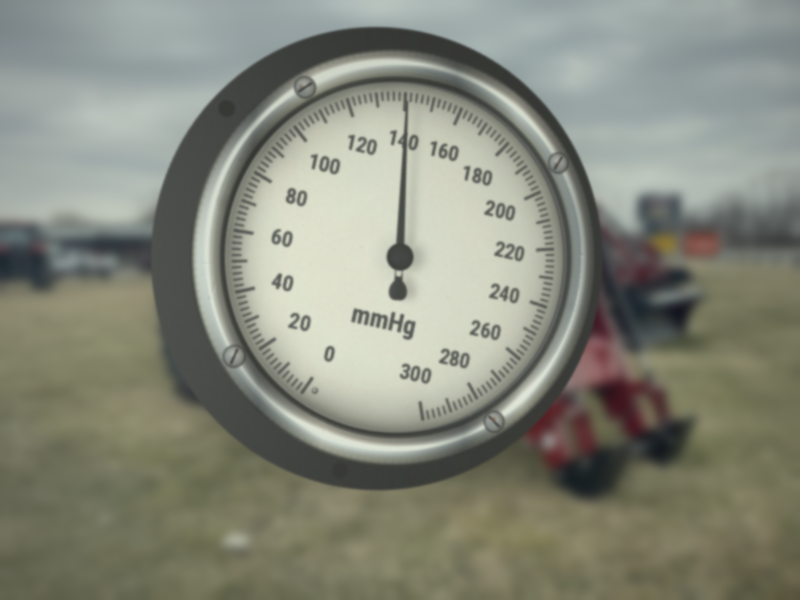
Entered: 140 mmHg
